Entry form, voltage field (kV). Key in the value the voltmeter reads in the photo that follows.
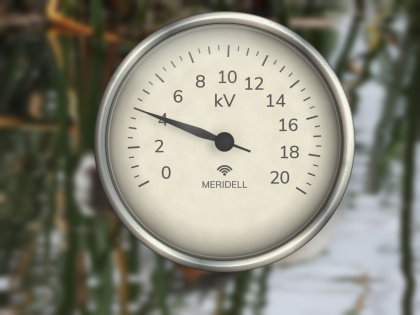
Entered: 4 kV
